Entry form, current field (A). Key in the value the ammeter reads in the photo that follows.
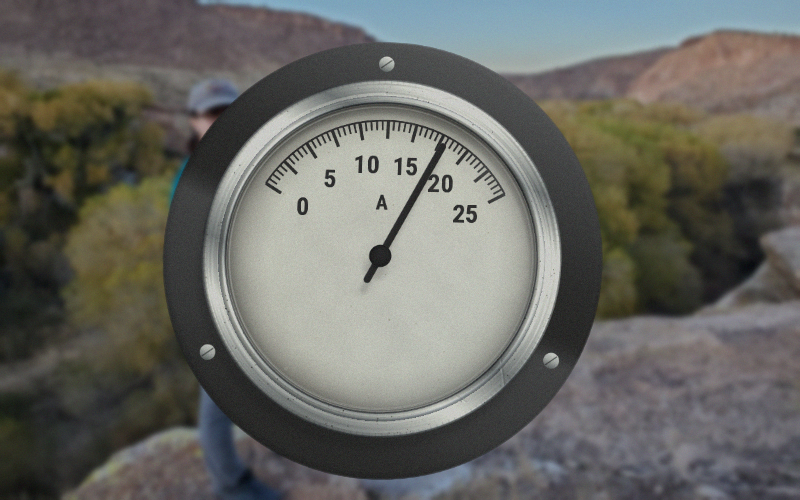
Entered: 18 A
